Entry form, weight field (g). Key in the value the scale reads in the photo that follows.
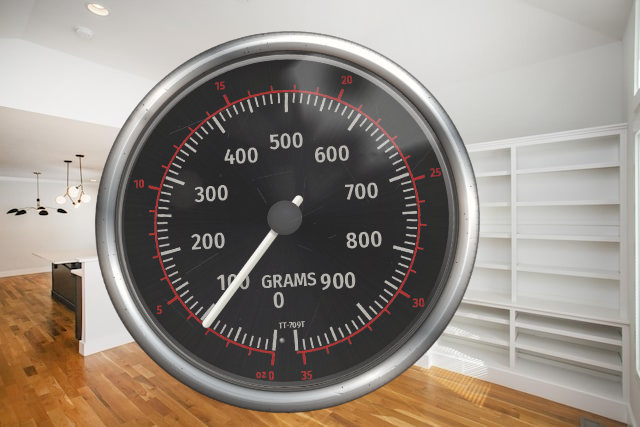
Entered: 90 g
